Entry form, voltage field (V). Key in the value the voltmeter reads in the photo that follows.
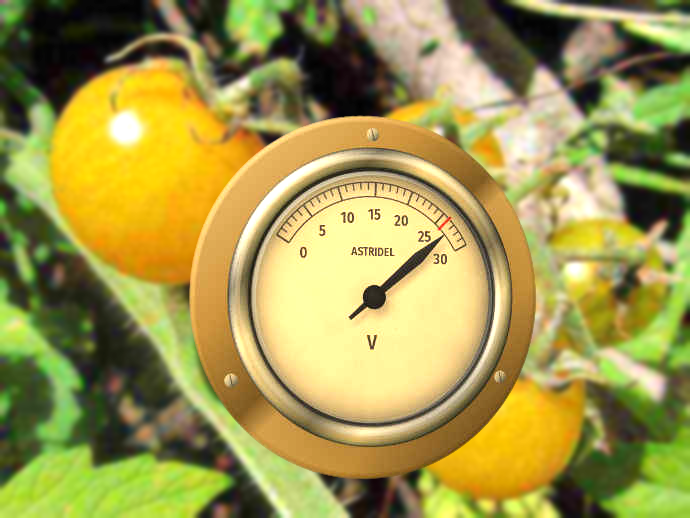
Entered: 27 V
